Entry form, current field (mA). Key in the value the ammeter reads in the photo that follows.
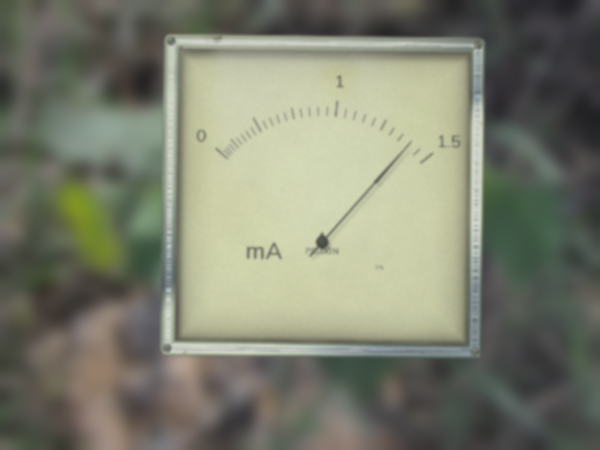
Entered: 1.4 mA
